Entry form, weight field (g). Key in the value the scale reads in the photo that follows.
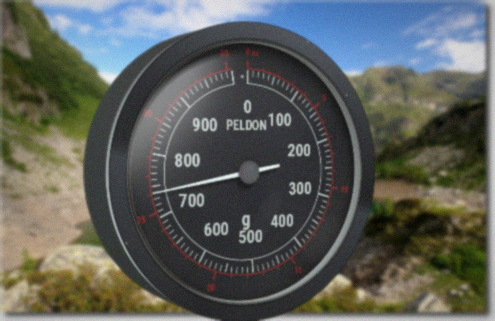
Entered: 740 g
